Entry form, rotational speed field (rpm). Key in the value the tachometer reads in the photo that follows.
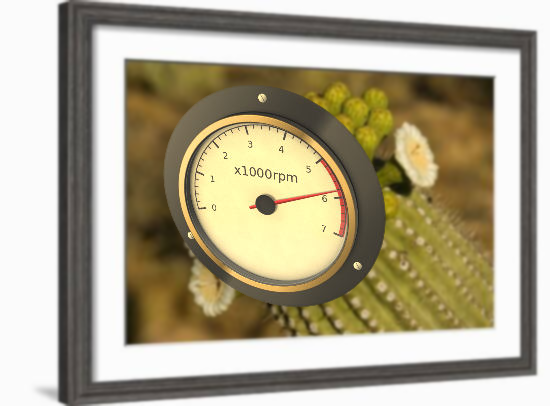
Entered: 5800 rpm
